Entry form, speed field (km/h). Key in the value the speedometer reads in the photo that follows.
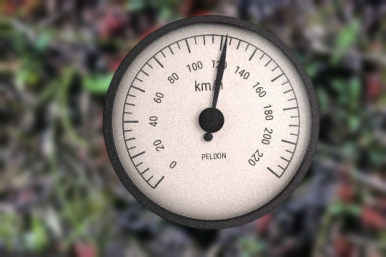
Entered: 122.5 km/h
